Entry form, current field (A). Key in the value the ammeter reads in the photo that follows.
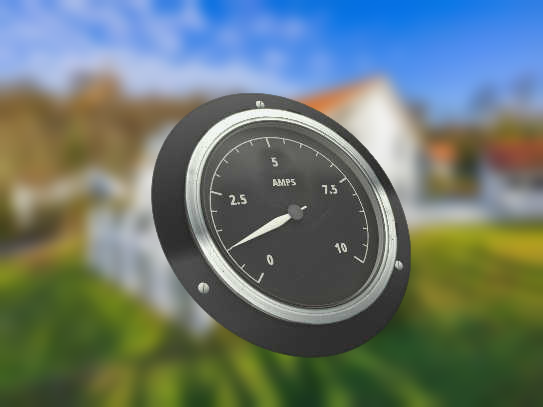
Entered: 1 A
